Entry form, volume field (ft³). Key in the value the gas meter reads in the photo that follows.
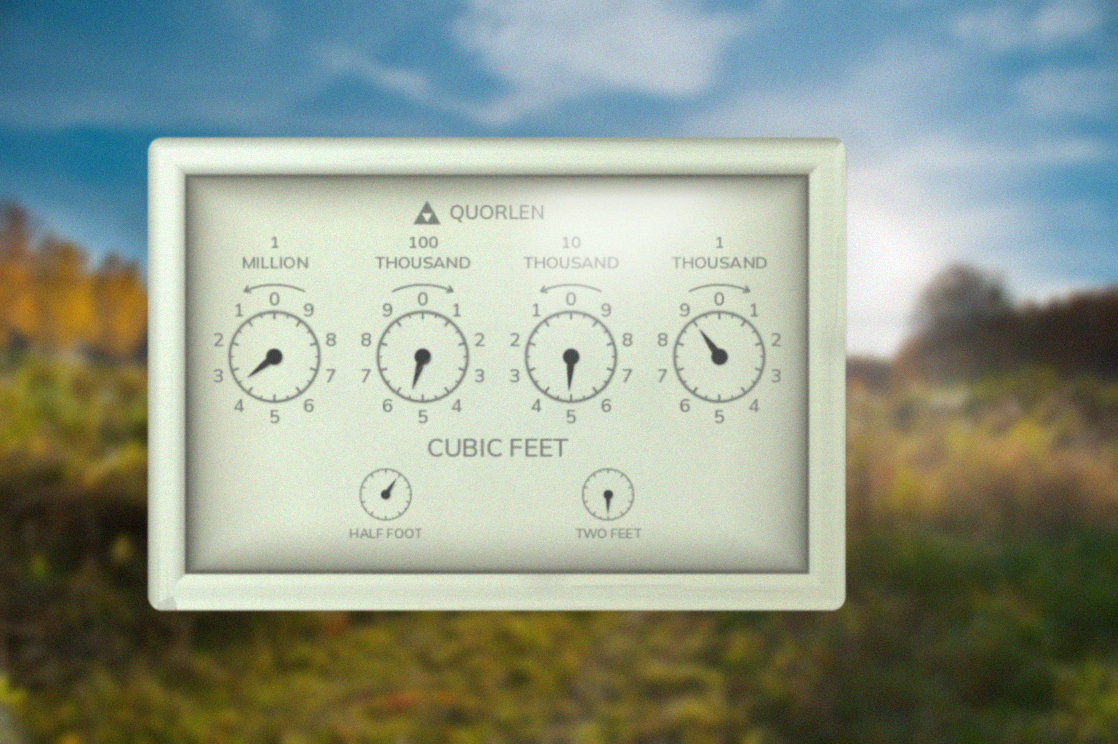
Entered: 354900 ft³
